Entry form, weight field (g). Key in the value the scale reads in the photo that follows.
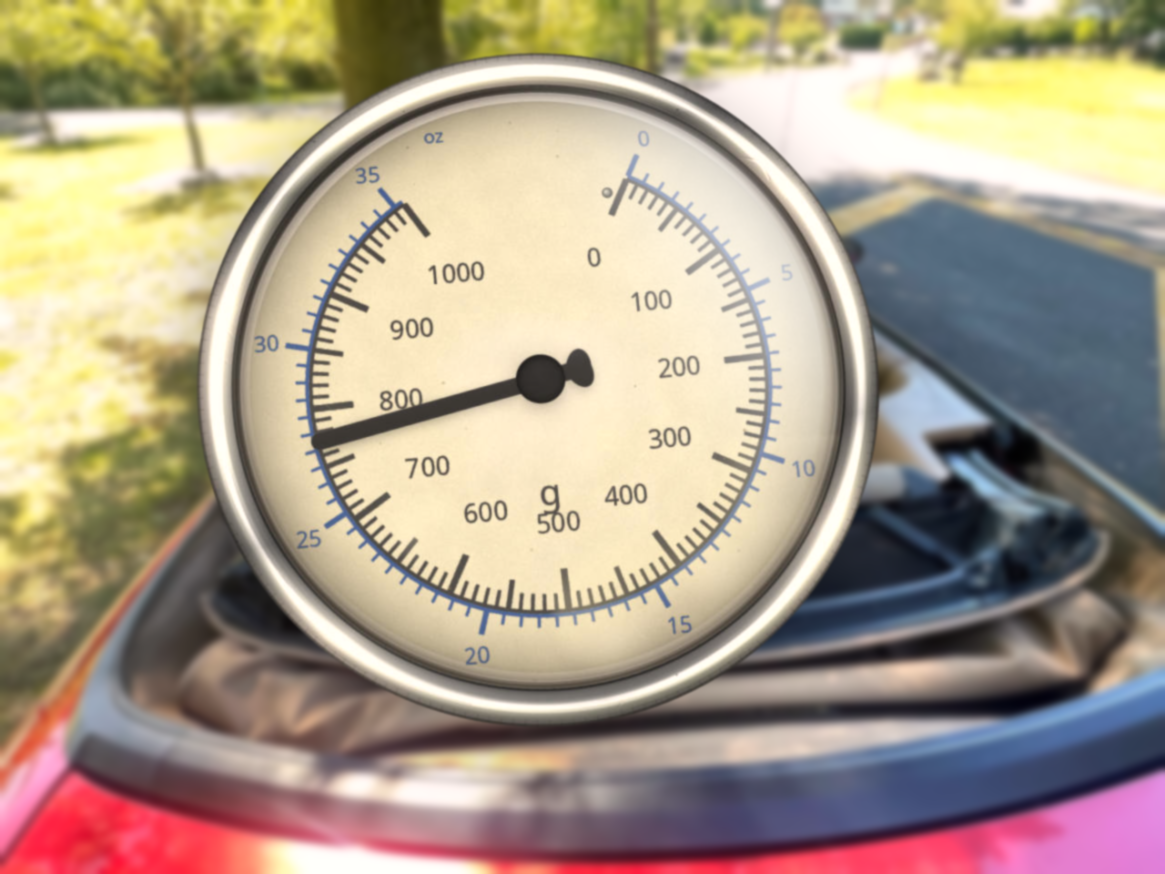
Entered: 770 g
